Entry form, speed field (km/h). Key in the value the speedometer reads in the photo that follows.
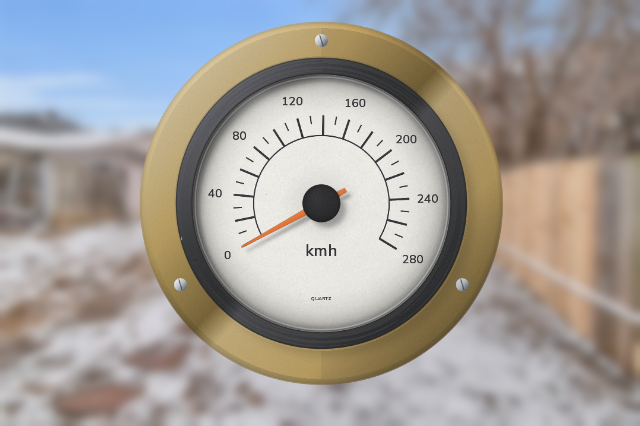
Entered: 0 km/h
